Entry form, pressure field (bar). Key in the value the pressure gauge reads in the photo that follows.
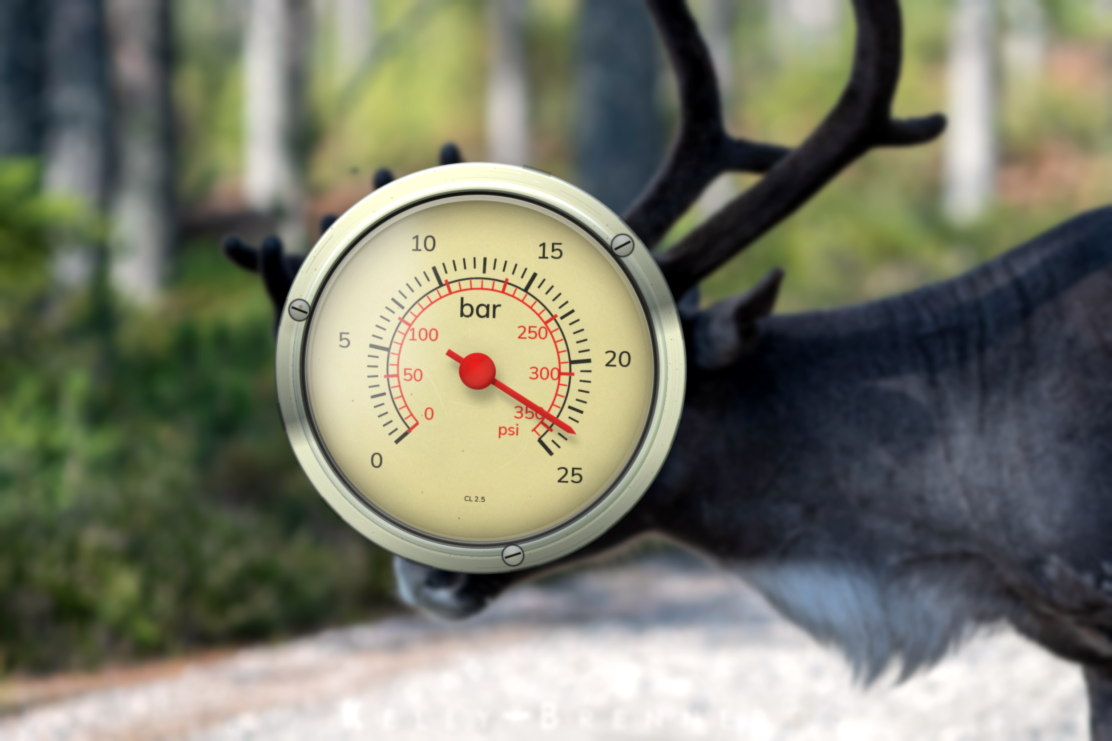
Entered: 23.5 bar
